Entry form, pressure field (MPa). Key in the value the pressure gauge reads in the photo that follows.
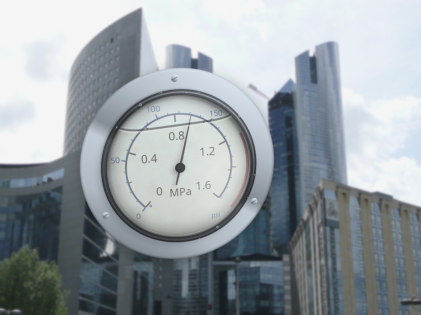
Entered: 0.9 MPa
